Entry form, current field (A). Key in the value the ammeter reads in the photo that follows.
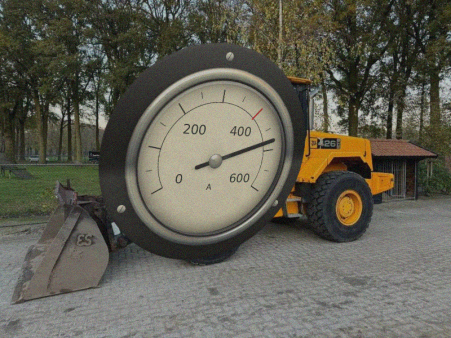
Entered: 475 A
